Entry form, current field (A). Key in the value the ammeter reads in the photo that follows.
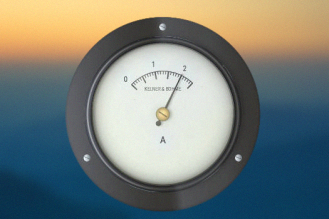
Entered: 2 A
